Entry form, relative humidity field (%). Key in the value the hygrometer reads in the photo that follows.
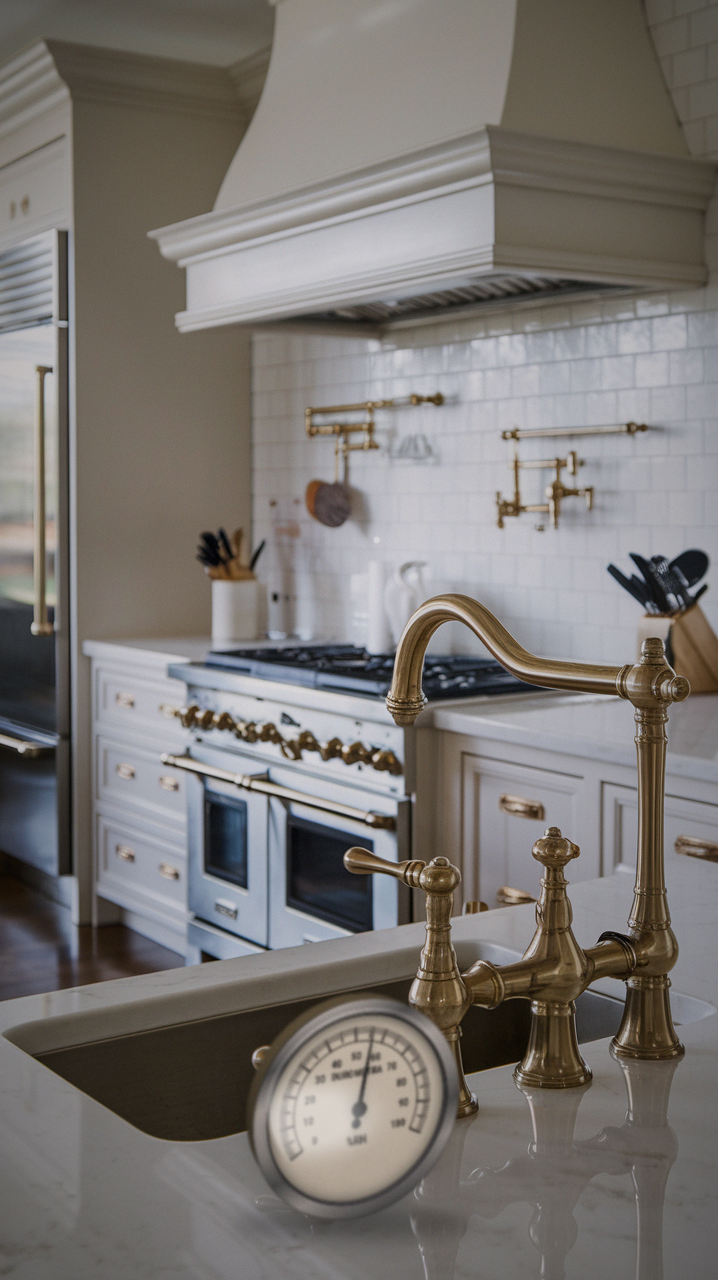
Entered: 55 %
